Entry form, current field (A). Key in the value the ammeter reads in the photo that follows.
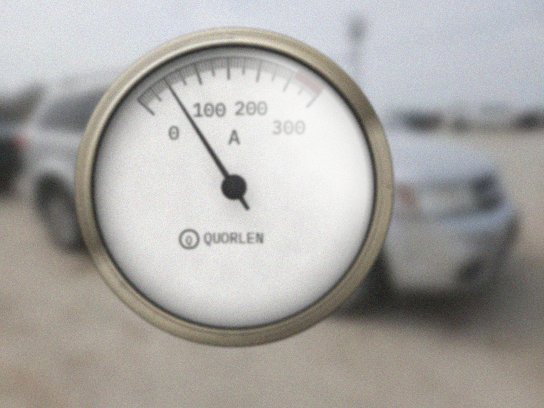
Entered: 50 A
